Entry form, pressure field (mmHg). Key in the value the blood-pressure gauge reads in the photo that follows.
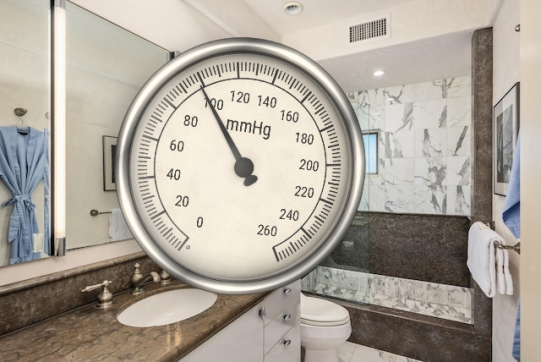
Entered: 98 mmHg
